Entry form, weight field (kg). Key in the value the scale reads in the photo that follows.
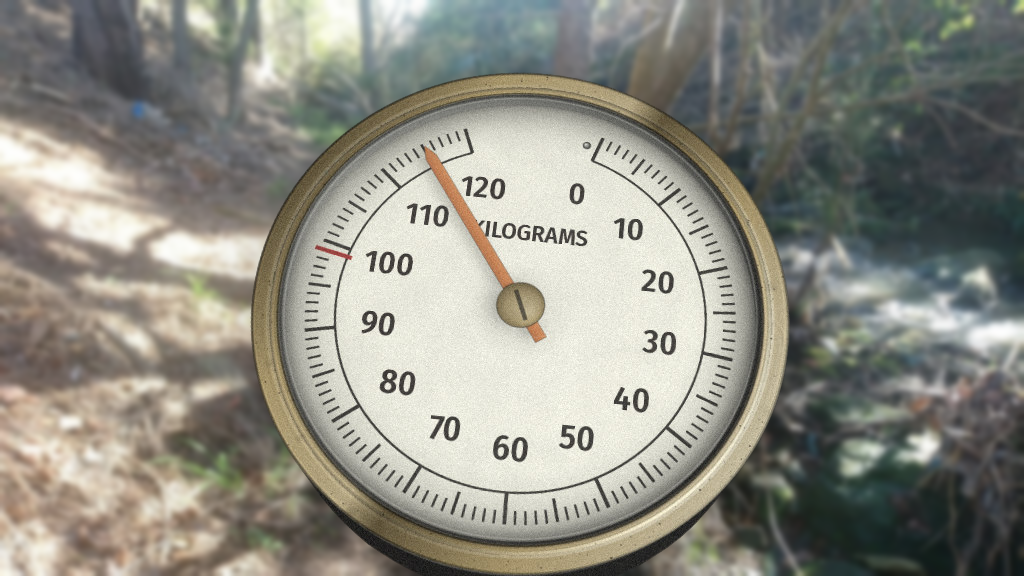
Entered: 115 kg
